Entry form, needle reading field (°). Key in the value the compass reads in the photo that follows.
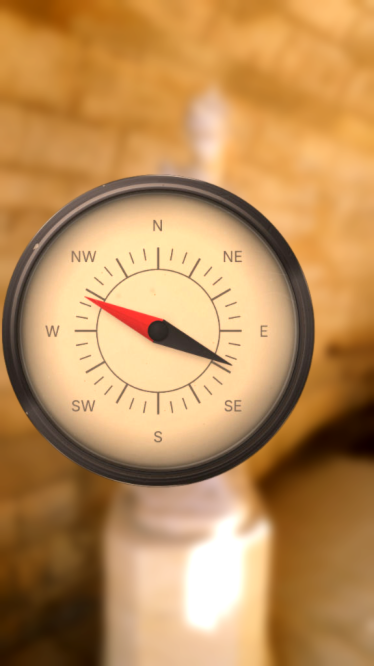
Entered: 295 °
